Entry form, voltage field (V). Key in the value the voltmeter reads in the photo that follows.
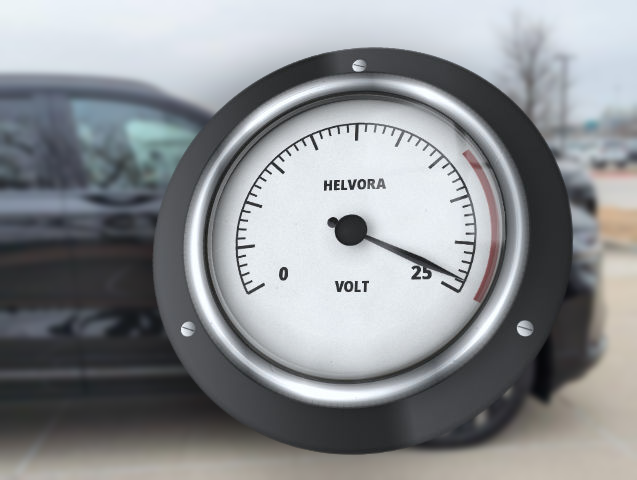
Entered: 24.5 V
